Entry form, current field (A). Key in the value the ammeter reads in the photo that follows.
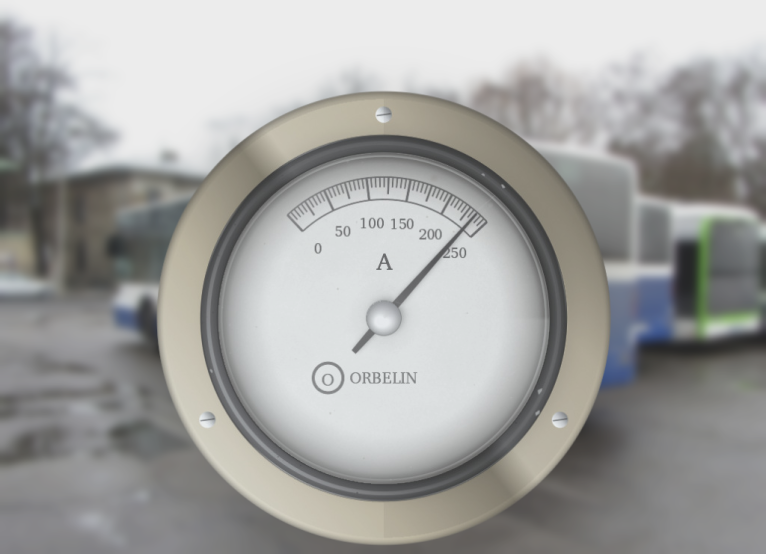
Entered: 235 A
